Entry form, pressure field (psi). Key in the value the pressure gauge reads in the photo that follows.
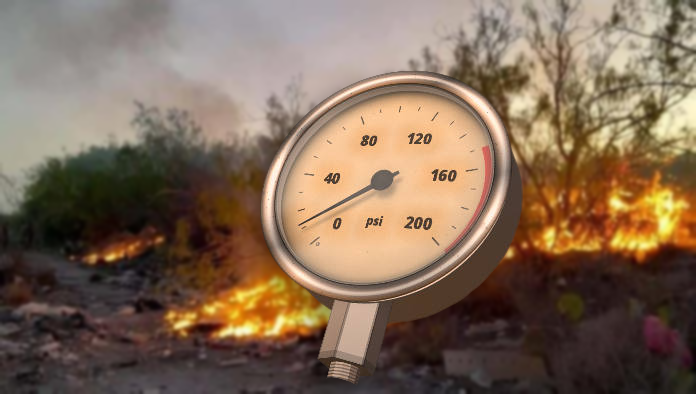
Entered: 10 psi
